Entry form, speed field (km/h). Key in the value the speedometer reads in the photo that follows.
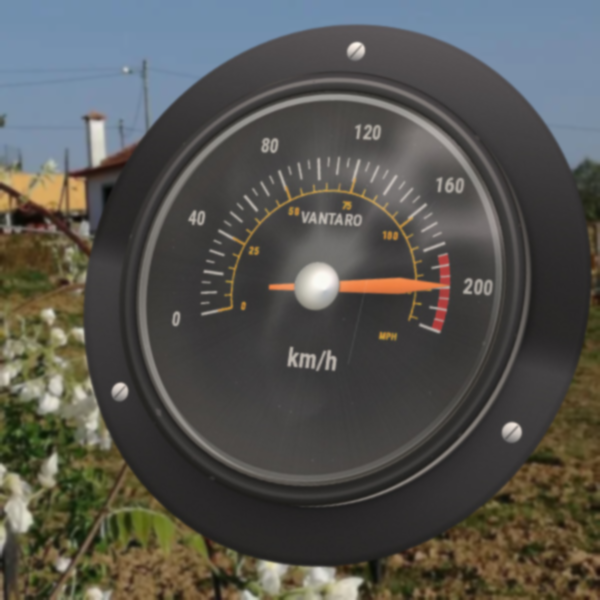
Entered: 200 km/h
